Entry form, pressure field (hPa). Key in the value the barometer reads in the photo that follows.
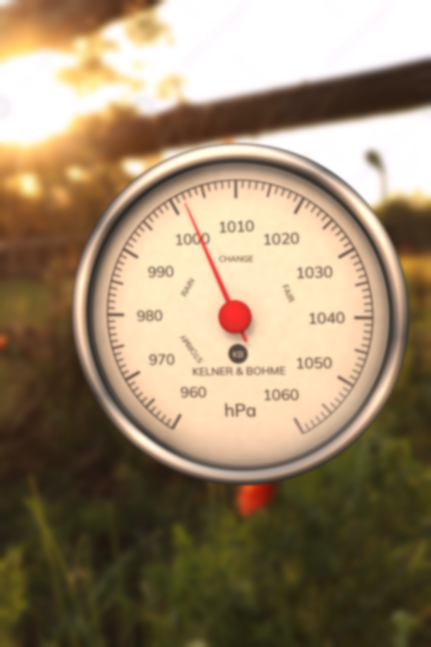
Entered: 1002 hPa
